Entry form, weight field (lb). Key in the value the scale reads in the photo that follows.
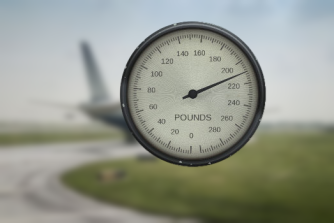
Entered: 210 lb
